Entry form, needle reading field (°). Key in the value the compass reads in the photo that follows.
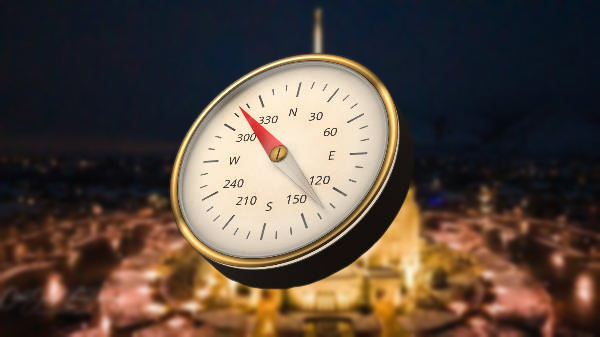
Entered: 315 °
